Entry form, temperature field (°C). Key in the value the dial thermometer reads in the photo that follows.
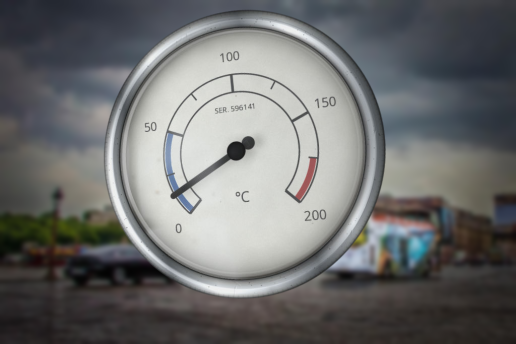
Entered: 12.5 °C
